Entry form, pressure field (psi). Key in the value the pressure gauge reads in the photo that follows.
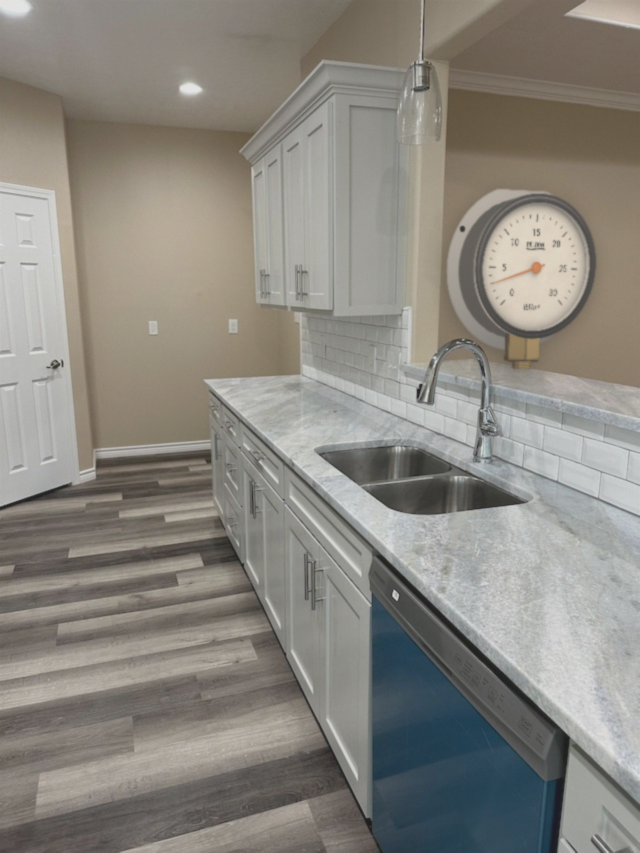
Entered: 3 psi
